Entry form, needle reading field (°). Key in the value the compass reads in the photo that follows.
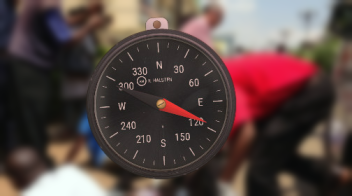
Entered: 115 °
